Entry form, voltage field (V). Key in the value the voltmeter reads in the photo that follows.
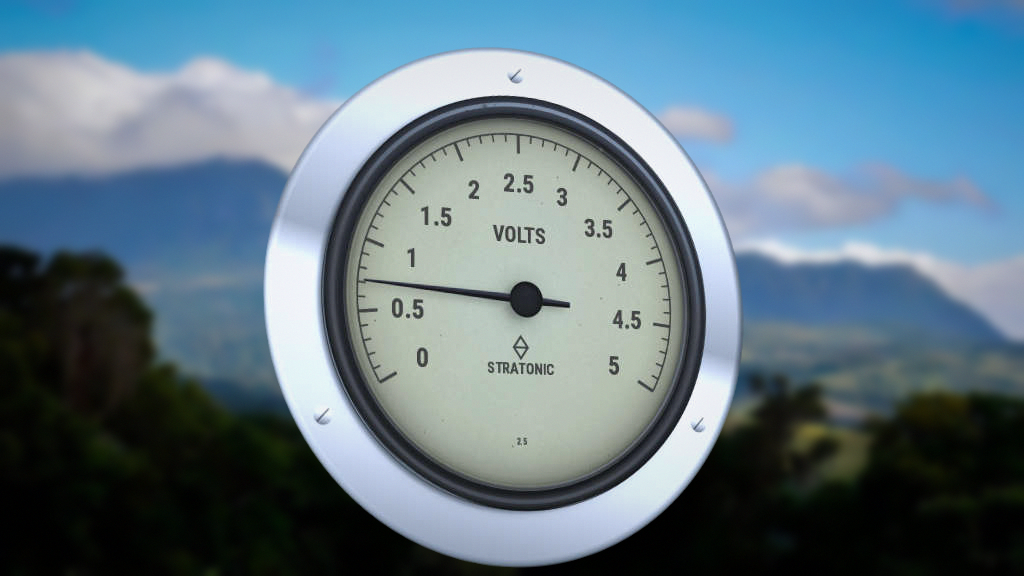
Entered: 0.7 V
